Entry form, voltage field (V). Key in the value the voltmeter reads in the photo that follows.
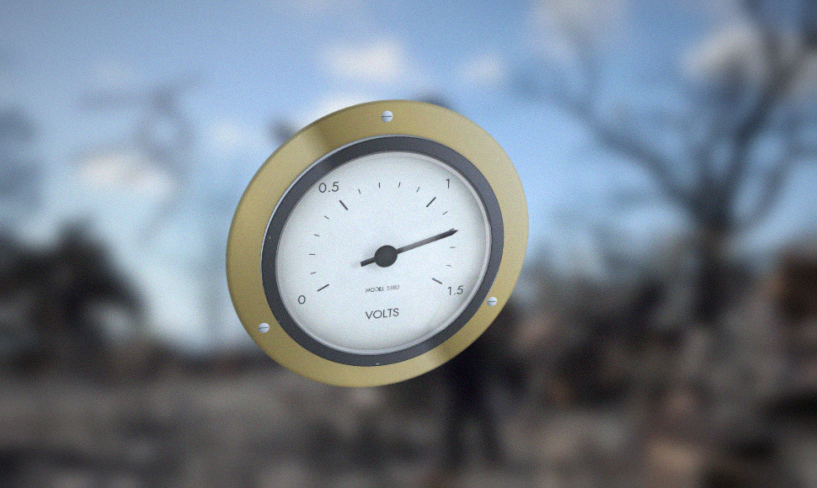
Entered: 1.2 V
